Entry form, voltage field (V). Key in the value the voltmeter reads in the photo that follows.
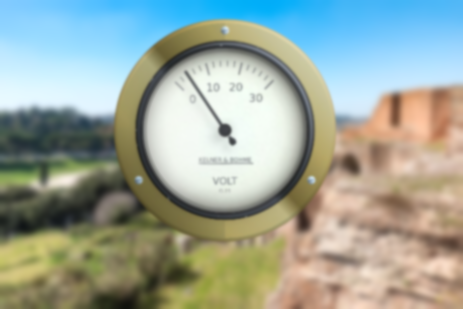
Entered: 4 V
